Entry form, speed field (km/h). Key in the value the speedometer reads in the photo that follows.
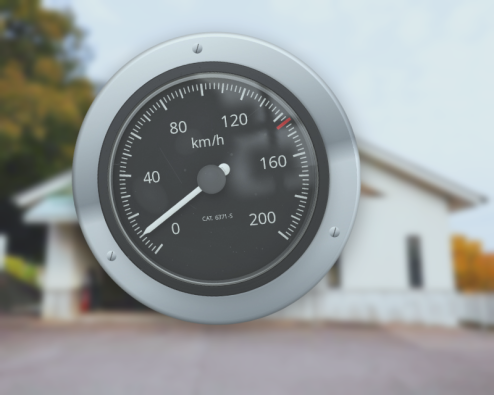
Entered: 10 km/h
